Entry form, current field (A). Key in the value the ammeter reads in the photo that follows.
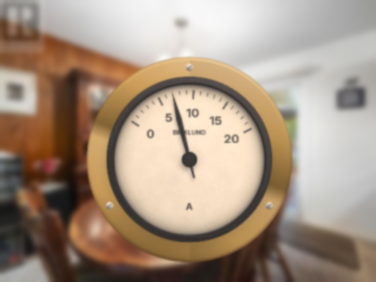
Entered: 7 A
